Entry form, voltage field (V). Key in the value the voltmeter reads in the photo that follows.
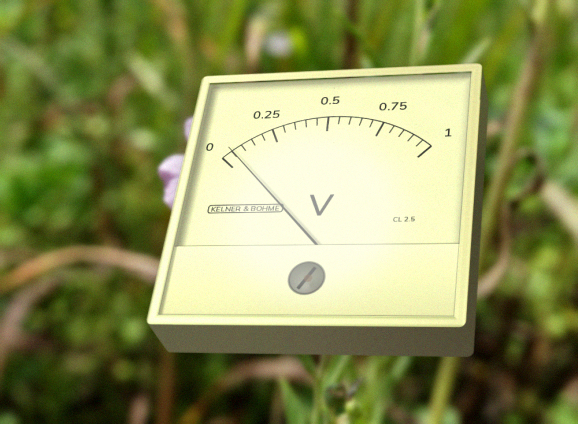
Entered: 0.05 V
